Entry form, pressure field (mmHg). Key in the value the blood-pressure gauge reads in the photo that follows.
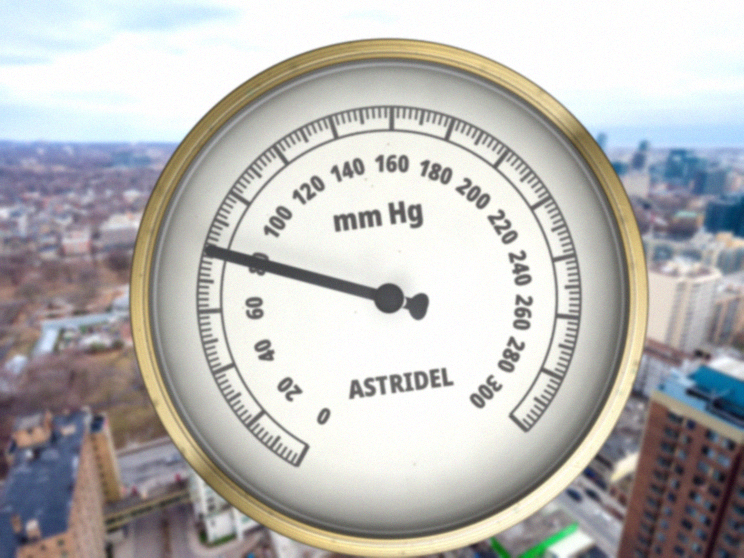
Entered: 80 mmHg
